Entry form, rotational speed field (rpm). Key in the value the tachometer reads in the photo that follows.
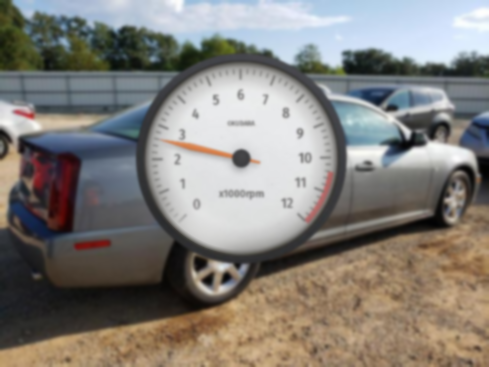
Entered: 2600 rpm
